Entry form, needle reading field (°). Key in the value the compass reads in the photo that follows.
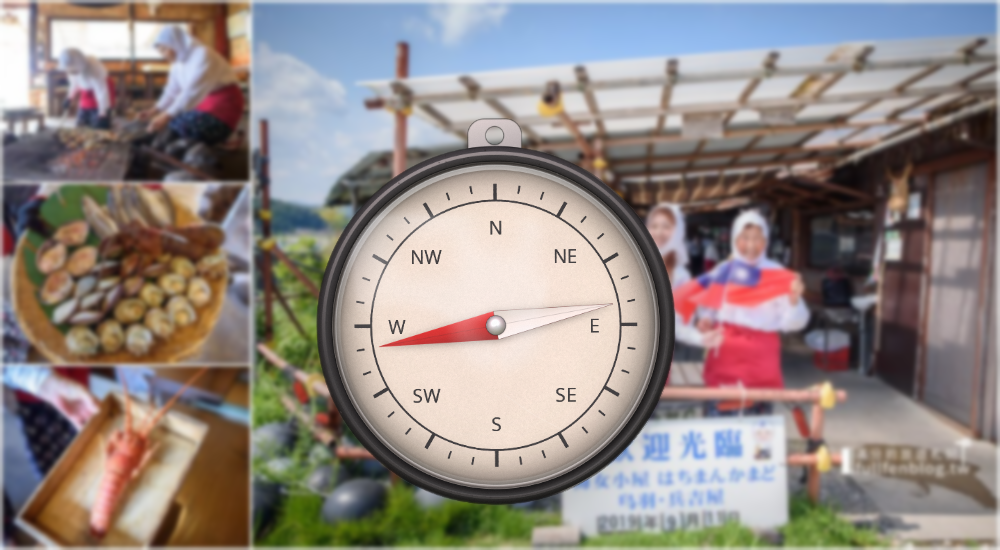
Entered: 260 °
